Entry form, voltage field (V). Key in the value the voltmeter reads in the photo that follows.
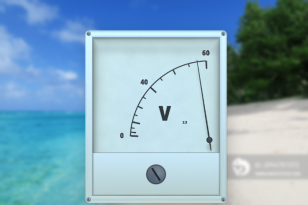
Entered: 57.5 V
